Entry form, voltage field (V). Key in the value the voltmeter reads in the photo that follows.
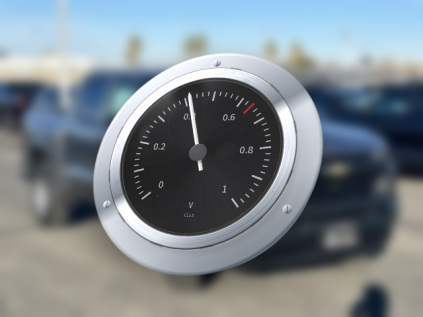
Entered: 0.42 V
